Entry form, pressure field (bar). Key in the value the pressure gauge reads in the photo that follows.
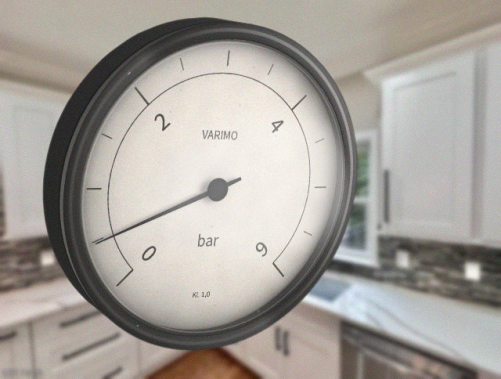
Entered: 0.5 bar
